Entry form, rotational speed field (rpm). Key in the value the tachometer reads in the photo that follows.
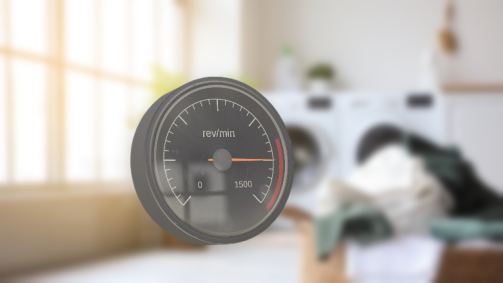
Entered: 1250 rpm
